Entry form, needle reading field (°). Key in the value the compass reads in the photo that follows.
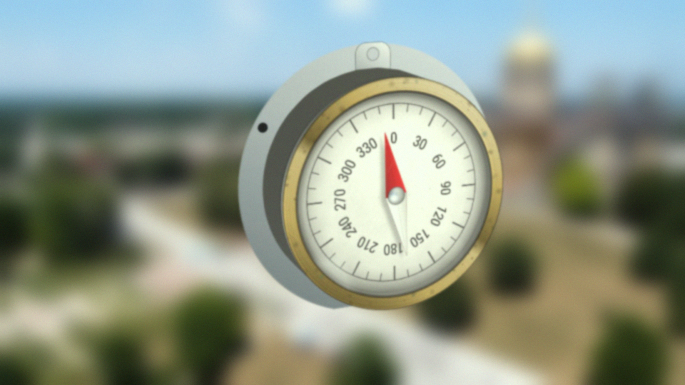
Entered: 350 °
